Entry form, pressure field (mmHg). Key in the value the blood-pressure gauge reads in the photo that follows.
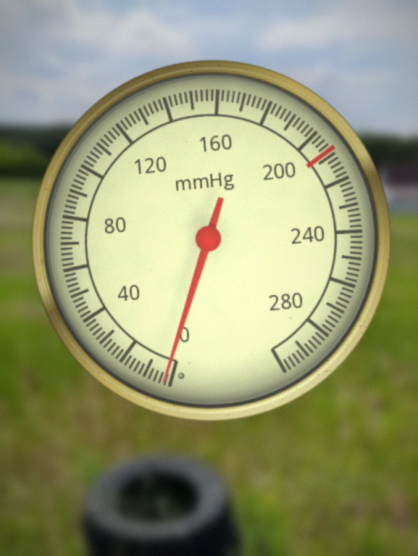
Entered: 2 mmHg
